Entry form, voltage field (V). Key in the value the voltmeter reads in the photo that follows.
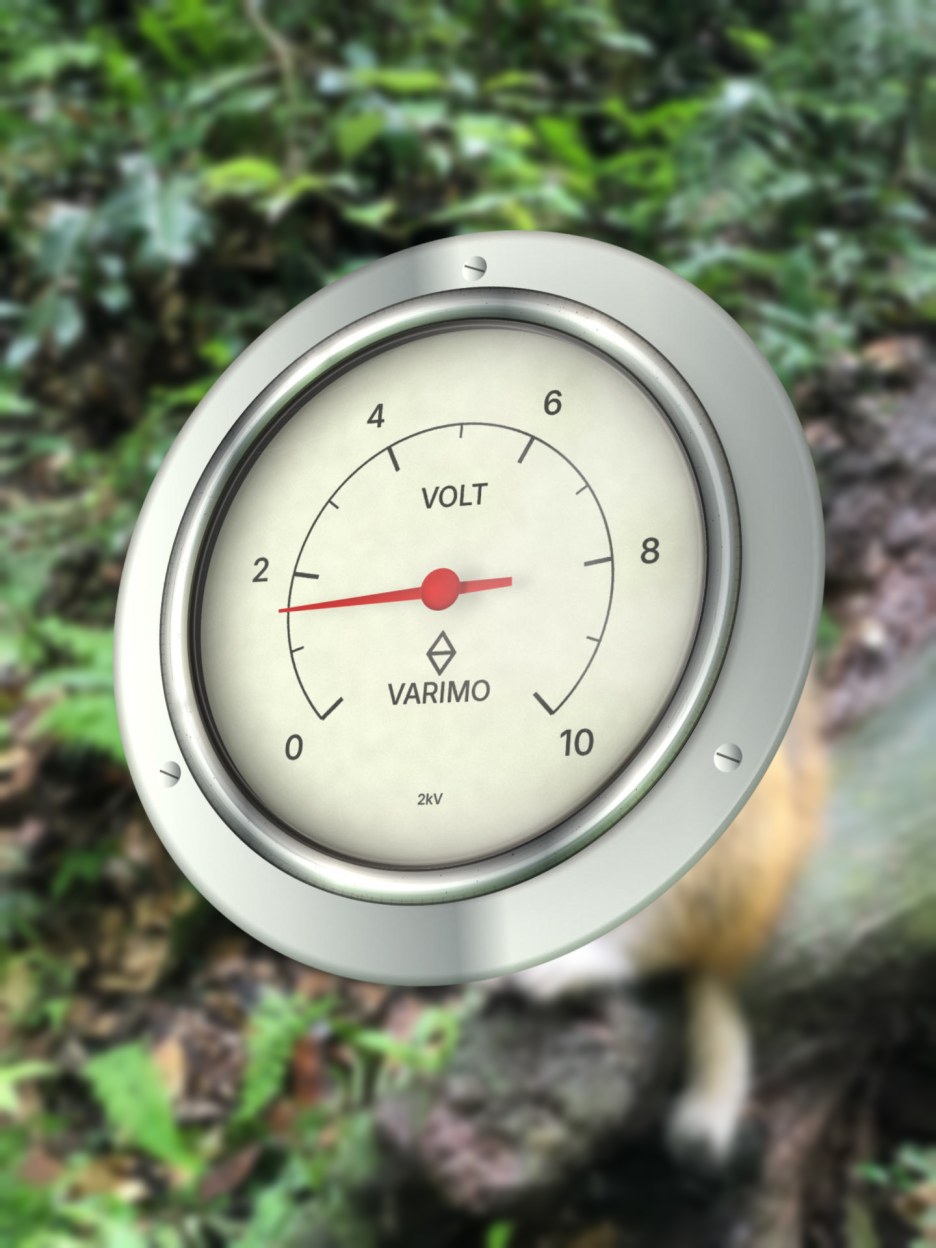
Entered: 1.5 V
